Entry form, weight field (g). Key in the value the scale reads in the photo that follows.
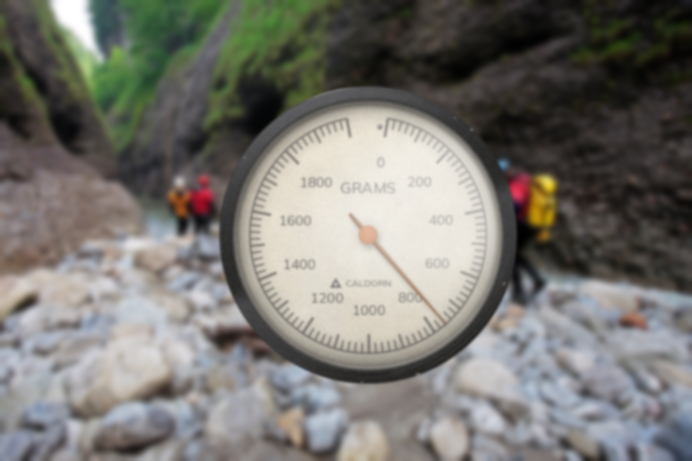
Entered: 760 g
